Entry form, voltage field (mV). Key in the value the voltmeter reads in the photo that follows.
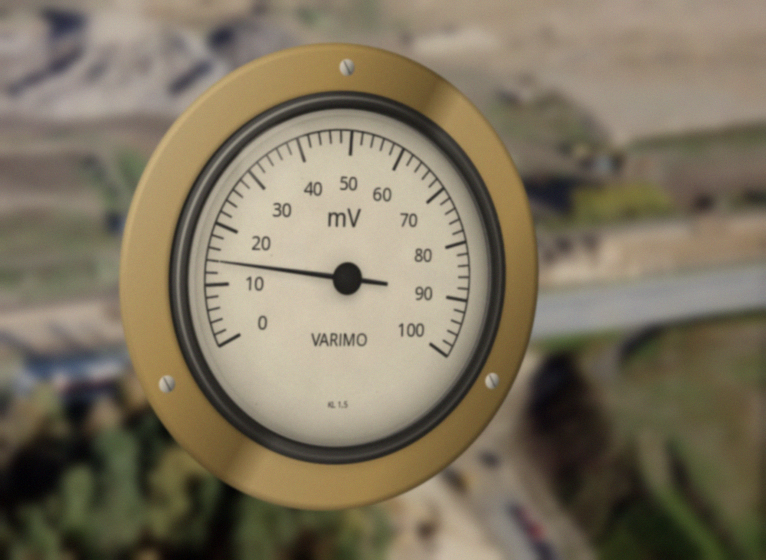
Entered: 14 mV
